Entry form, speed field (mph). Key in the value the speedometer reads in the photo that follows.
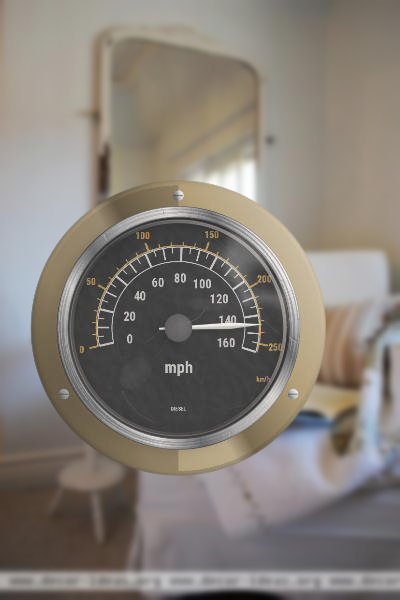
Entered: 145 mph
